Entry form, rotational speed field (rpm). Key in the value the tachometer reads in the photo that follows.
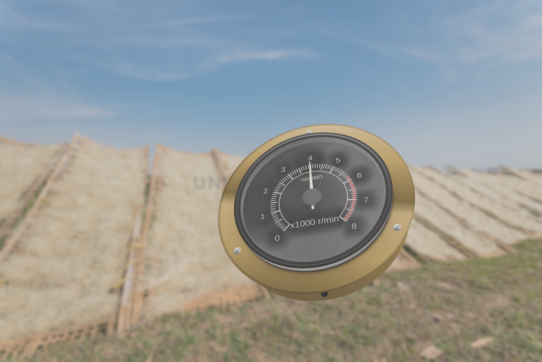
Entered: 4000 rpm
